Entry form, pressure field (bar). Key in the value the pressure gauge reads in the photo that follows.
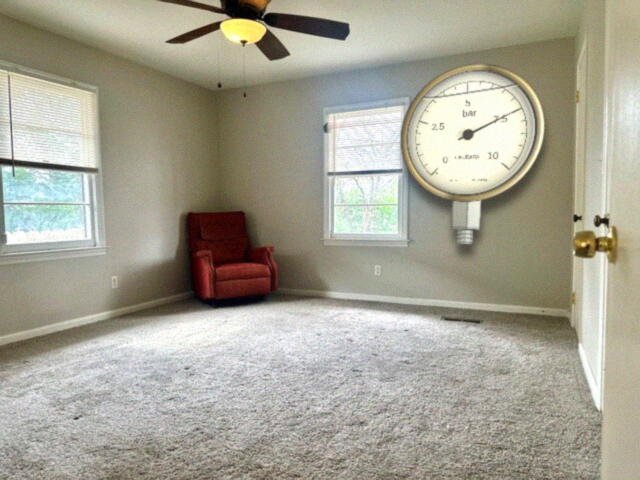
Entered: 7.5 bar
